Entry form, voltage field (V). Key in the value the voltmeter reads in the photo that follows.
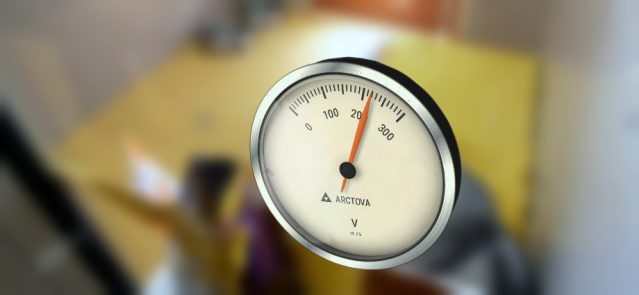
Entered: 220 V
